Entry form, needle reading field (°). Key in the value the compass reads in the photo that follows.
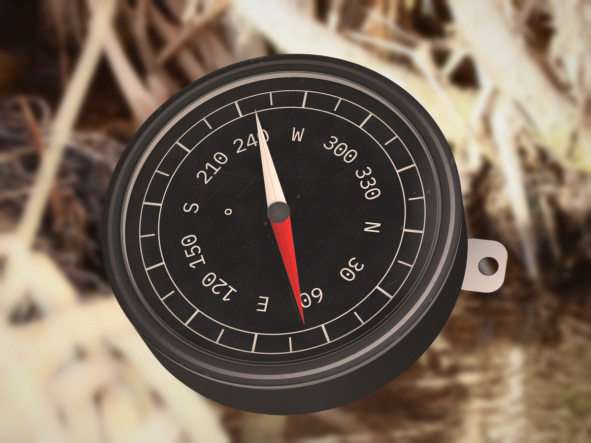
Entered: 67.5 °
